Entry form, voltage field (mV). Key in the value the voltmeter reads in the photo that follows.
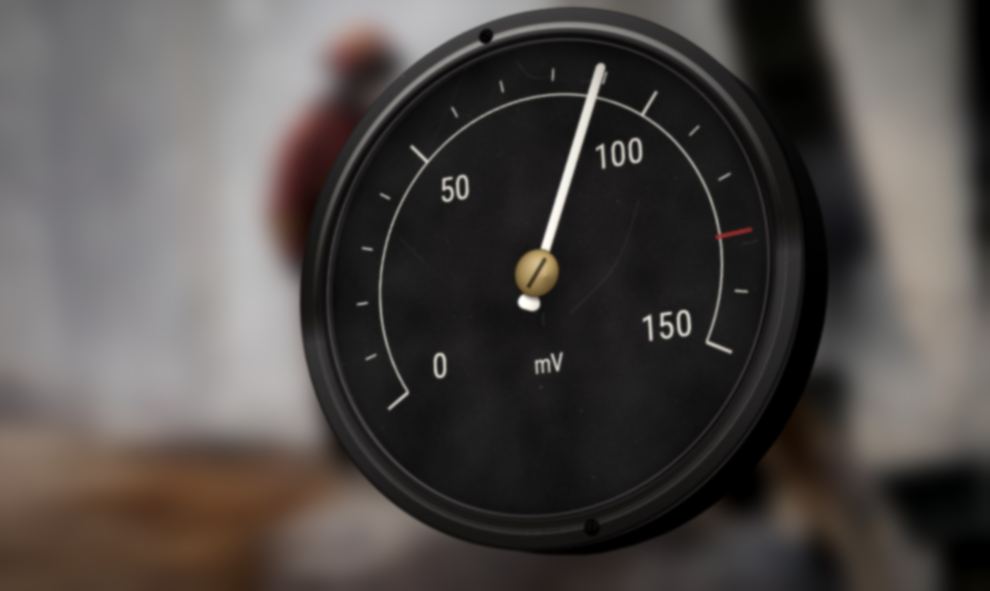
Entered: 90 mV
